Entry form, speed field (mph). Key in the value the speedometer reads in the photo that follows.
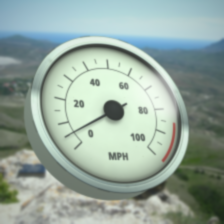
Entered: 5 mph
